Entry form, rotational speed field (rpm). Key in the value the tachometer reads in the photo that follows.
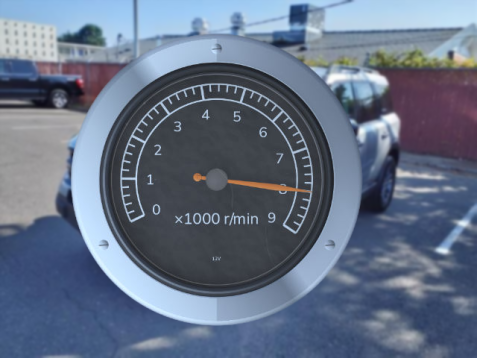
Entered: 8000 rpm
